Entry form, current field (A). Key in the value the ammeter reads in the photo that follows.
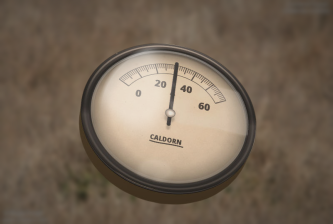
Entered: 30 A
